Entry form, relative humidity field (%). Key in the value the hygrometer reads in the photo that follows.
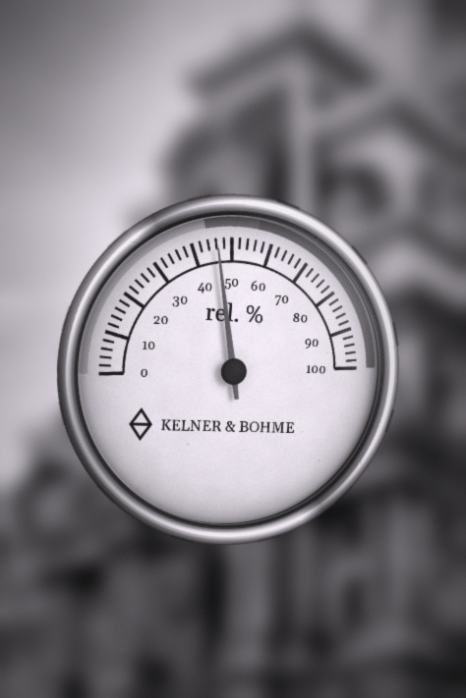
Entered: 46 %
